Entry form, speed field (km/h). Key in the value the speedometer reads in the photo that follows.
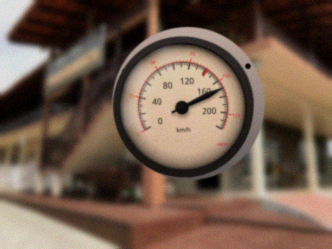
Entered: 170 km/h
